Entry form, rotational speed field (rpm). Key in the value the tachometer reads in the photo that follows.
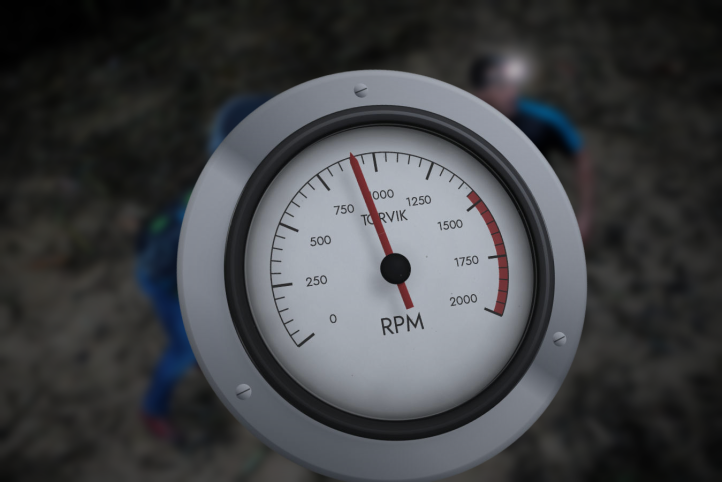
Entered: 900 rpm
